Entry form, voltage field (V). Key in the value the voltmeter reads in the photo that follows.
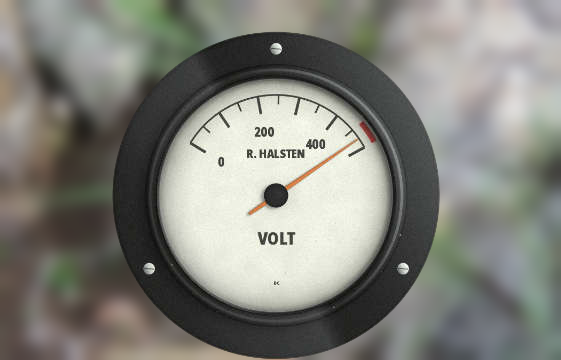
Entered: 475 V
